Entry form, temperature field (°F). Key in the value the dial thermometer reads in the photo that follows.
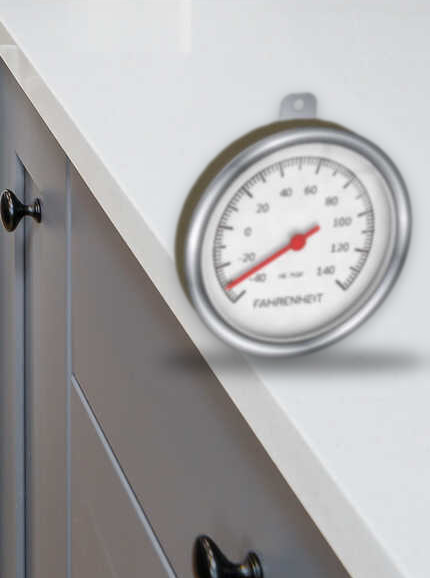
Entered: -30 °F
